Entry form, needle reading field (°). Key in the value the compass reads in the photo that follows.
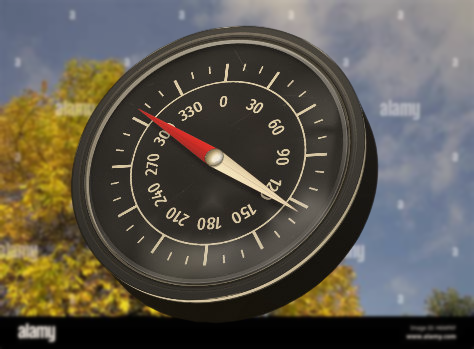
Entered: 305 °
